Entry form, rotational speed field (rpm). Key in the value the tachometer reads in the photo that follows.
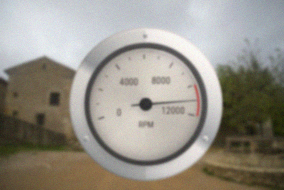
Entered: 11000 rpm
